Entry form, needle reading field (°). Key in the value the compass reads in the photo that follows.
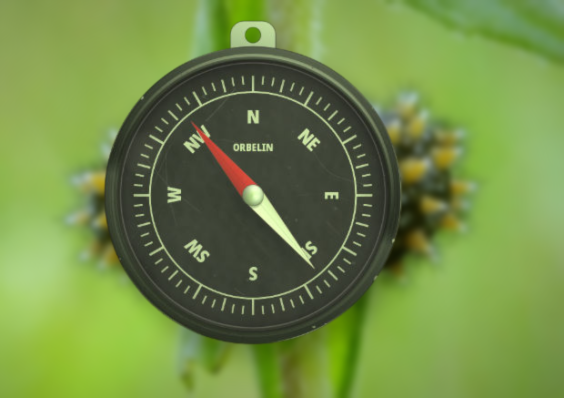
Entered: 320 °
